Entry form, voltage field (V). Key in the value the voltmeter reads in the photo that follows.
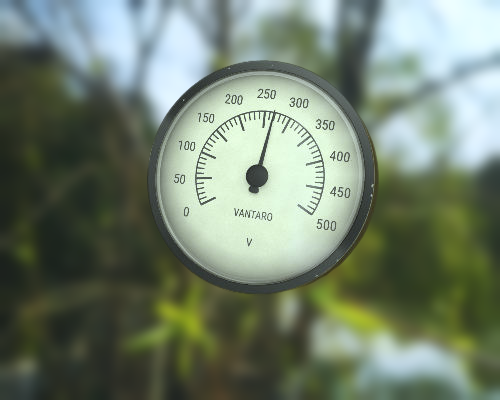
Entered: 270 V
